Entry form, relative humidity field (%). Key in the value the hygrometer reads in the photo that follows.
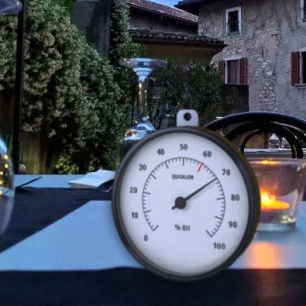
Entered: 70 %
